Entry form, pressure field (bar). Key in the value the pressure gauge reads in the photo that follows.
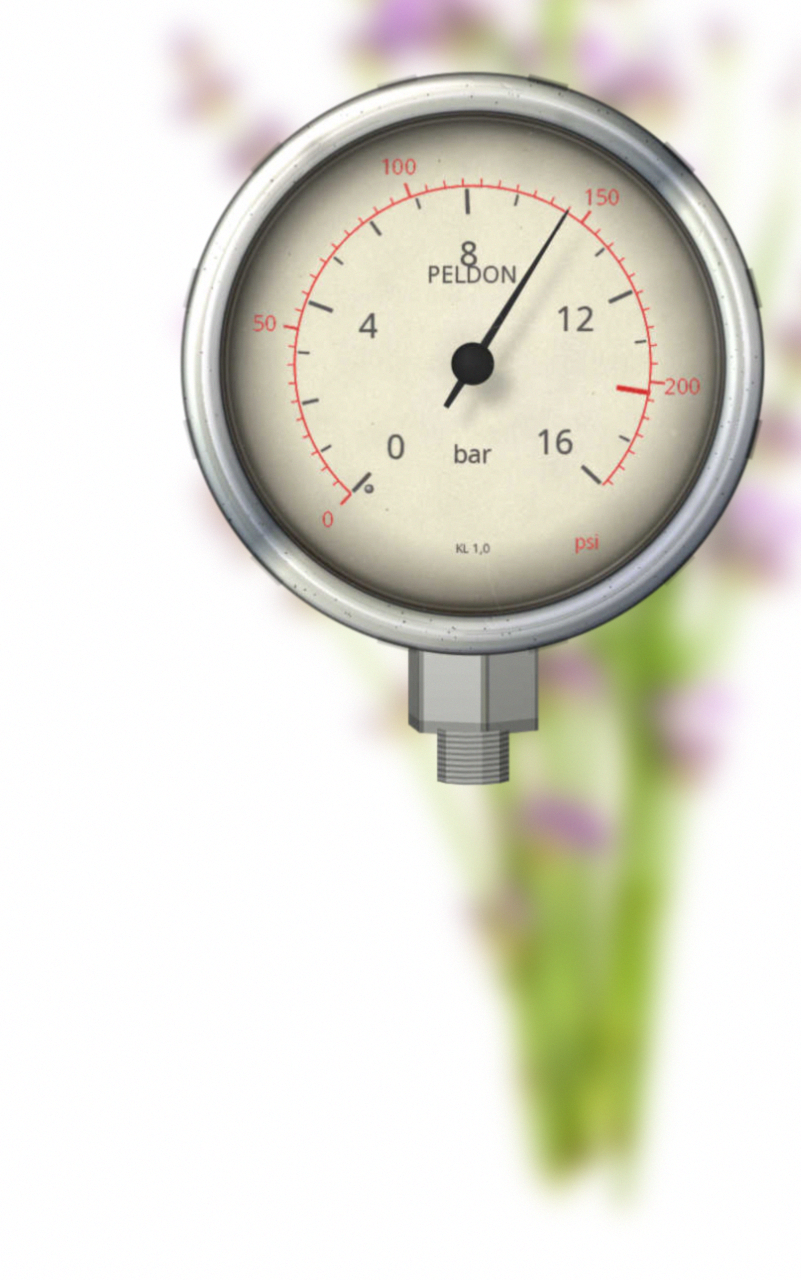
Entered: 10 bar
